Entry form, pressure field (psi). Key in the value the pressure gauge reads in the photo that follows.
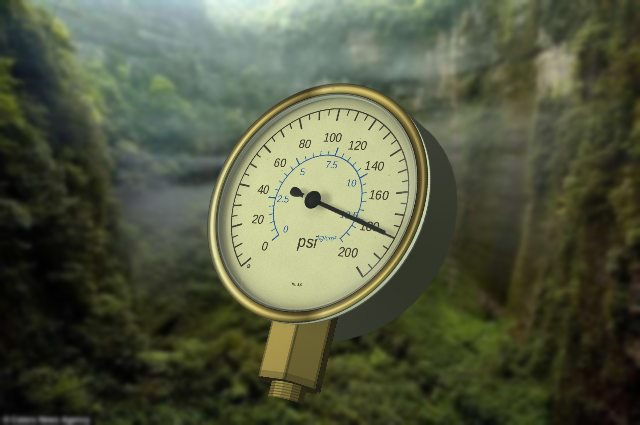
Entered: 180 psi
